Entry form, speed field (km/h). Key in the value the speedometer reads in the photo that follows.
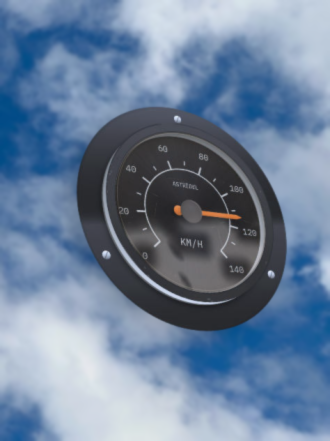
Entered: 115 km/h
